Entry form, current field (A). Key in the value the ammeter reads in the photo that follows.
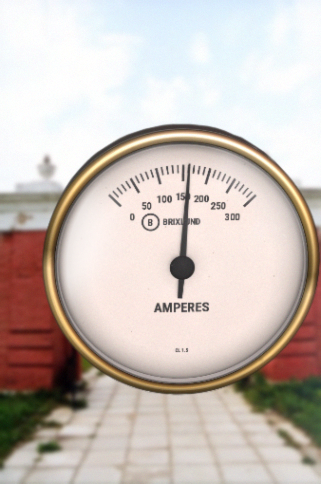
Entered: 160 A
